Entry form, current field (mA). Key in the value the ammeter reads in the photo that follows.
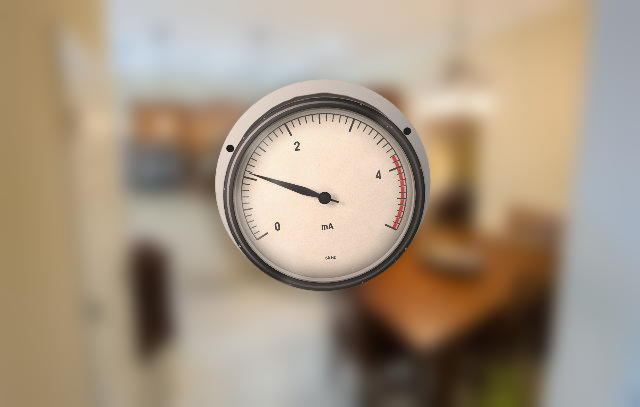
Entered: 1.1 mA
